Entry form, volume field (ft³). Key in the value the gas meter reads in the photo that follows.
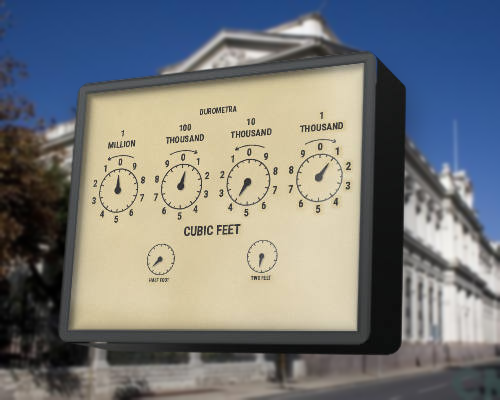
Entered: 4100 ft³
